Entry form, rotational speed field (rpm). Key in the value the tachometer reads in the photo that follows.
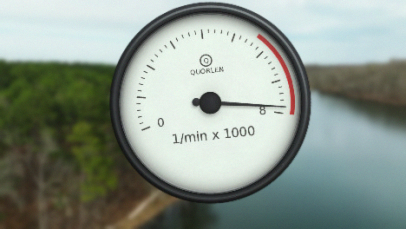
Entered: 7800 rpm
